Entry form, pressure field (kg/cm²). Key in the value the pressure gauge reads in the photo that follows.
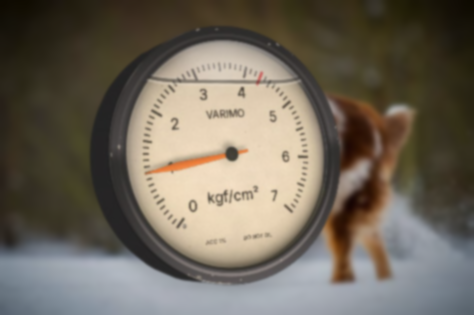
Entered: 1 kg/cm²
